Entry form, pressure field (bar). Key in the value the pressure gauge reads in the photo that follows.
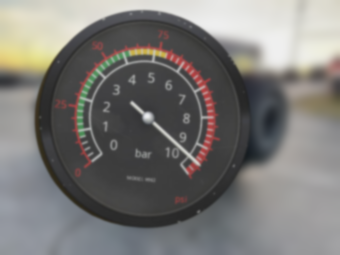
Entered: 9.6 bar
